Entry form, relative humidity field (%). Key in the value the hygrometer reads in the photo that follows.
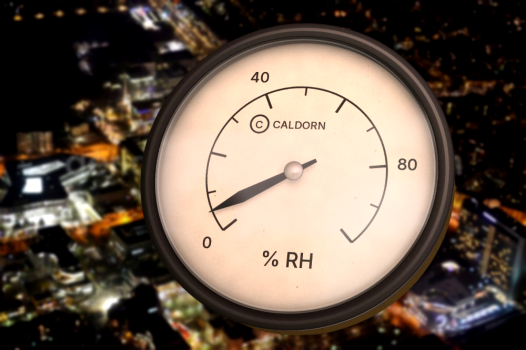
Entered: 5 %
